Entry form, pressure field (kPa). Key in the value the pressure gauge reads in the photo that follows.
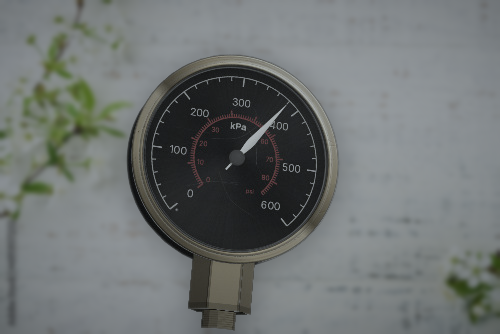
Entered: 380 kPa
